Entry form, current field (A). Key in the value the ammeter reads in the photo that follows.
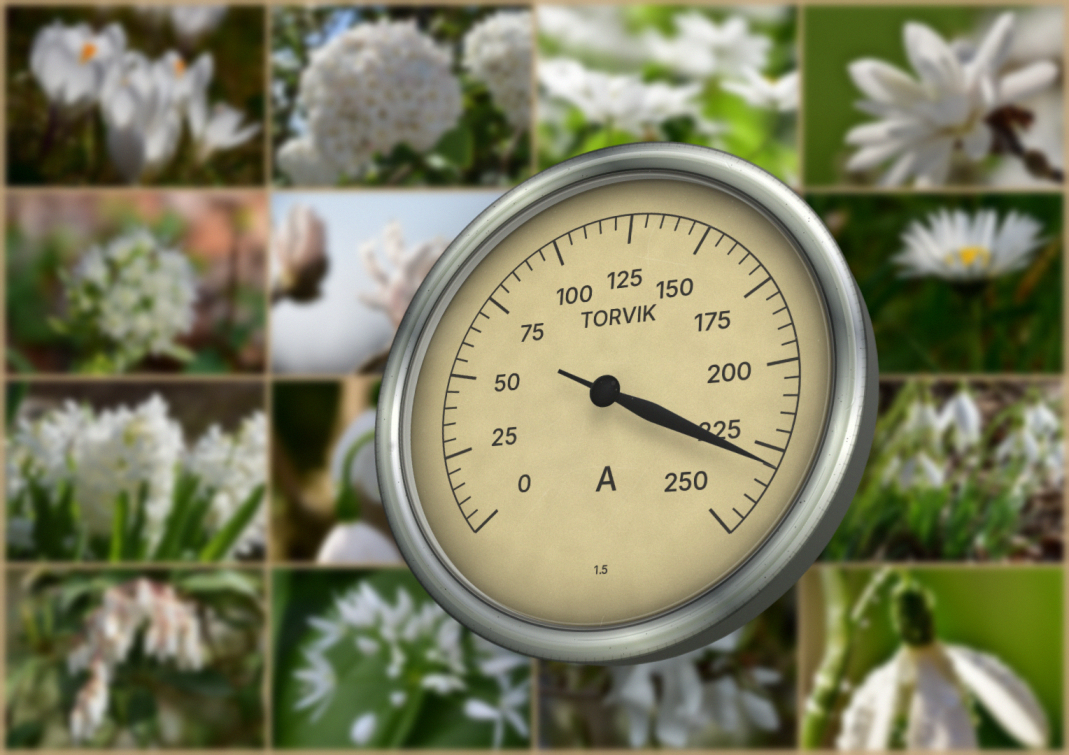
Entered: 230 A
